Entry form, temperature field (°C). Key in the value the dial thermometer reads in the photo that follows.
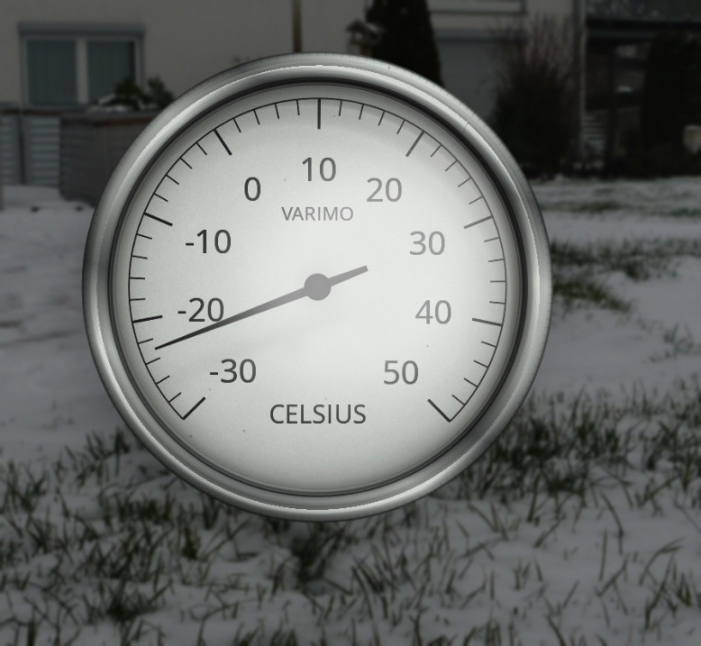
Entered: -23 °C
